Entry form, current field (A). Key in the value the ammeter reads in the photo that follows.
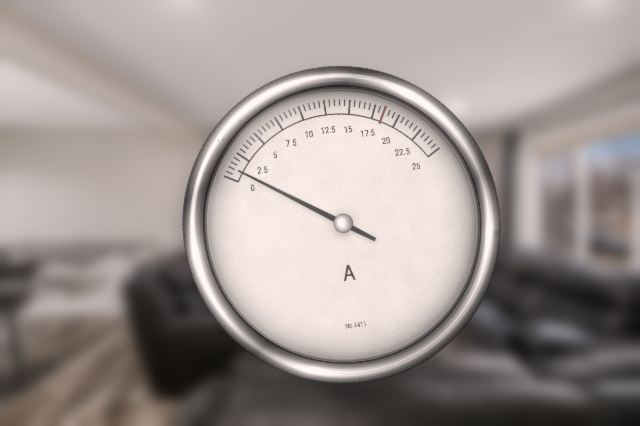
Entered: 1 A
